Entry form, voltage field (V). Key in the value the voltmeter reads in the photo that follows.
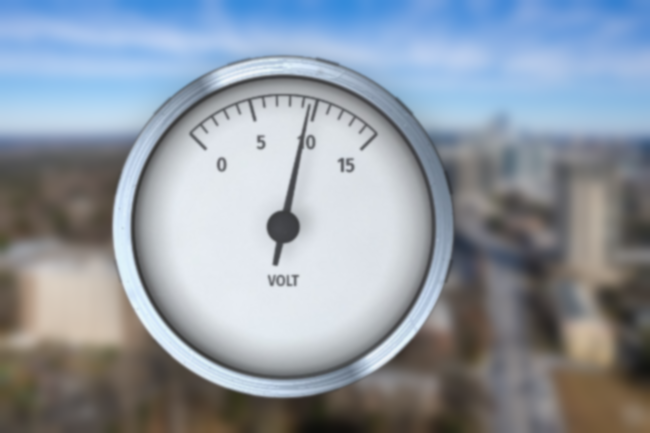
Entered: 9.5 V
